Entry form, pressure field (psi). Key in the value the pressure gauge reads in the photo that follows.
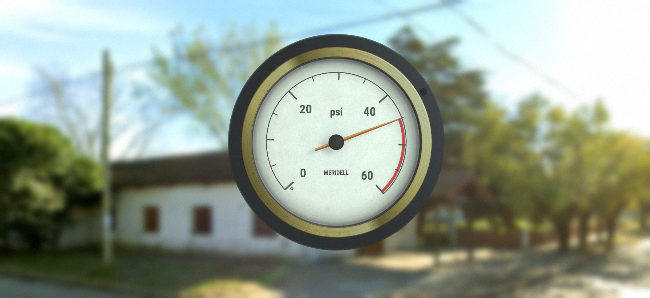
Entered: 45 psi
